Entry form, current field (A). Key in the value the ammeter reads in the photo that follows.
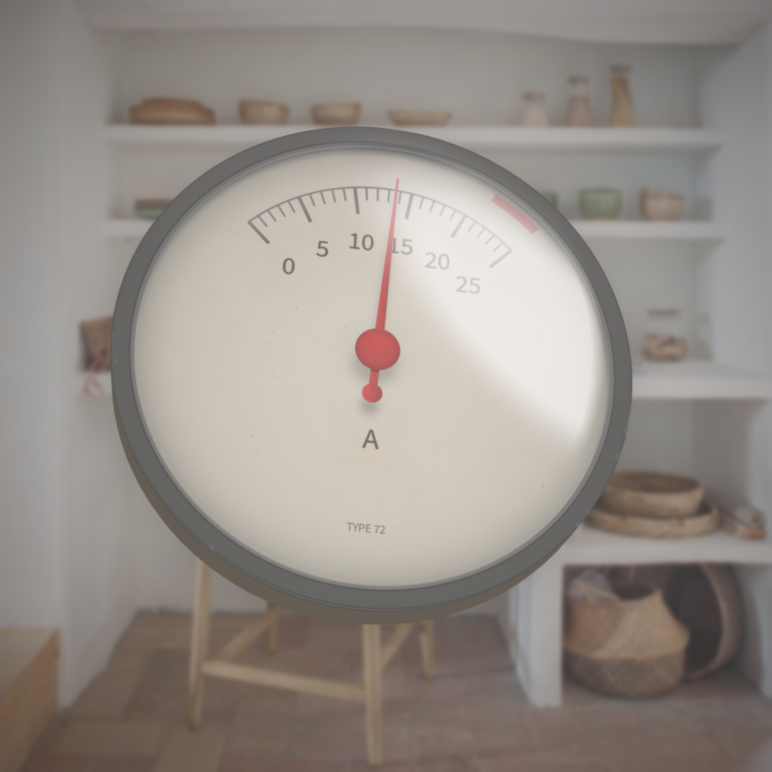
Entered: 13.5 A
